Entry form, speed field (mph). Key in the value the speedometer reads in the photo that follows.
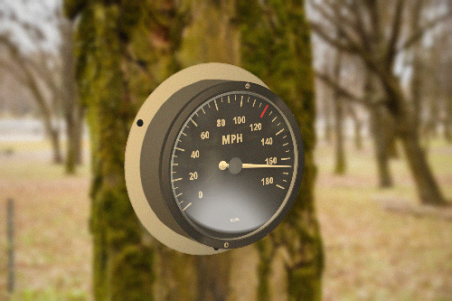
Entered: 165 mph
